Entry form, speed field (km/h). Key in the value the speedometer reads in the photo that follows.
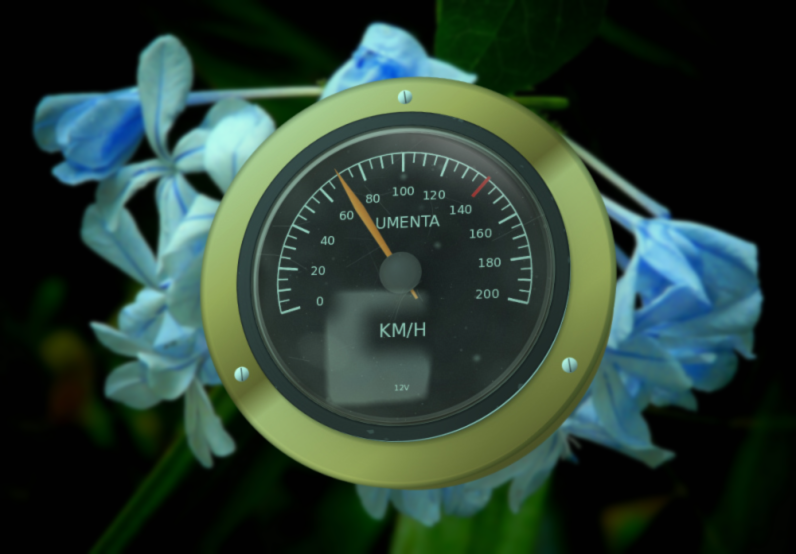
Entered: 70 km/h
